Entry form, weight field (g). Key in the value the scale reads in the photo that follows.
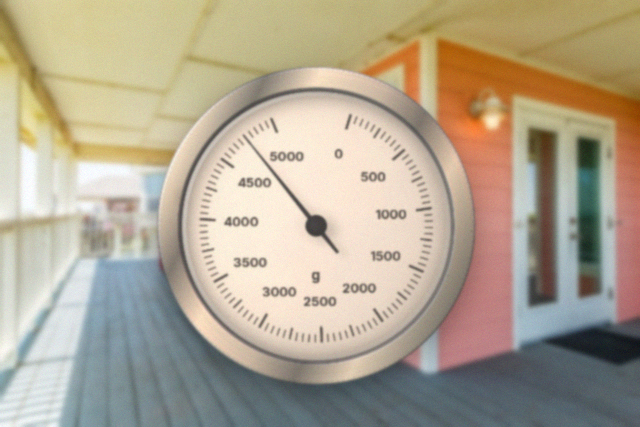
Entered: 4750 g
